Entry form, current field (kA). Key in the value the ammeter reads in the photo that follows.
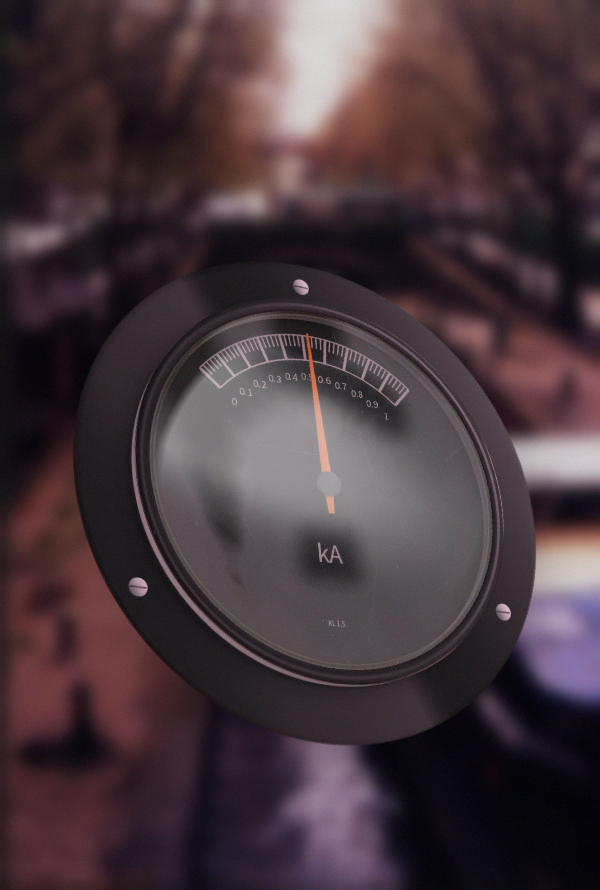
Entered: 0.5 kA
